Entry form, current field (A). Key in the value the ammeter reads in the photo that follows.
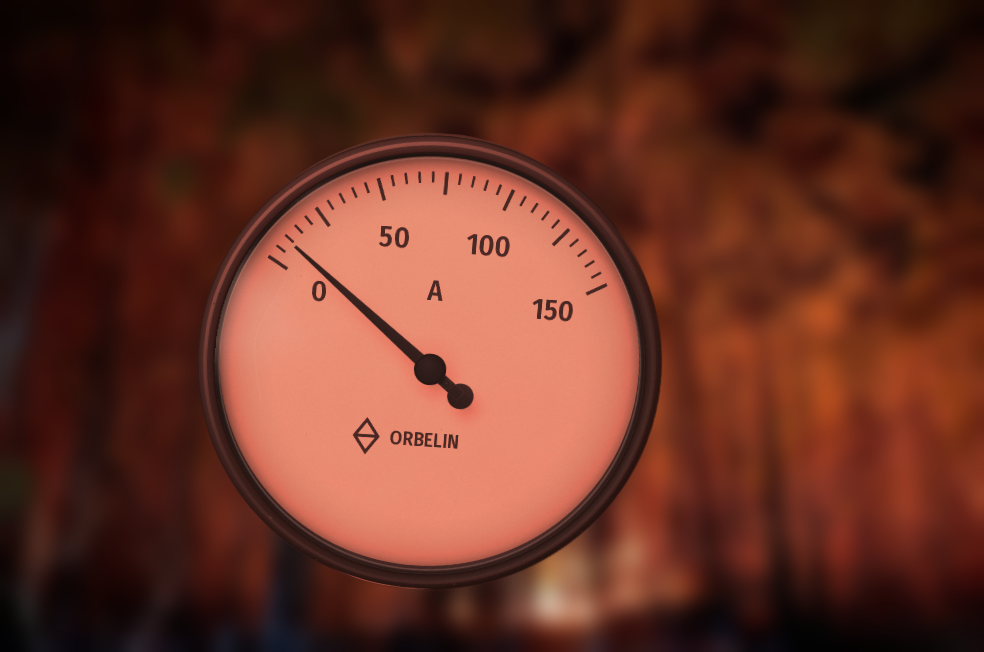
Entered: 10 A
